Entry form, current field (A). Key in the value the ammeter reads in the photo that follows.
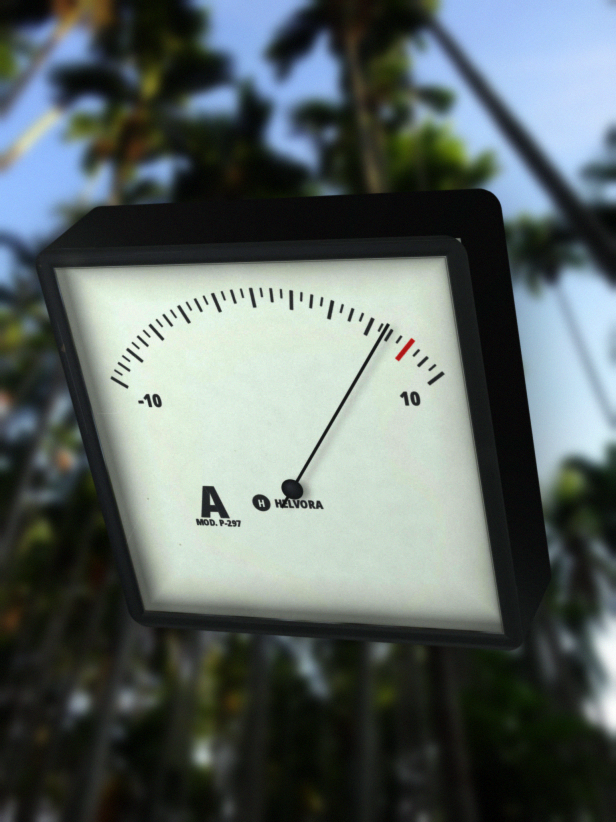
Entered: 6.75 A
